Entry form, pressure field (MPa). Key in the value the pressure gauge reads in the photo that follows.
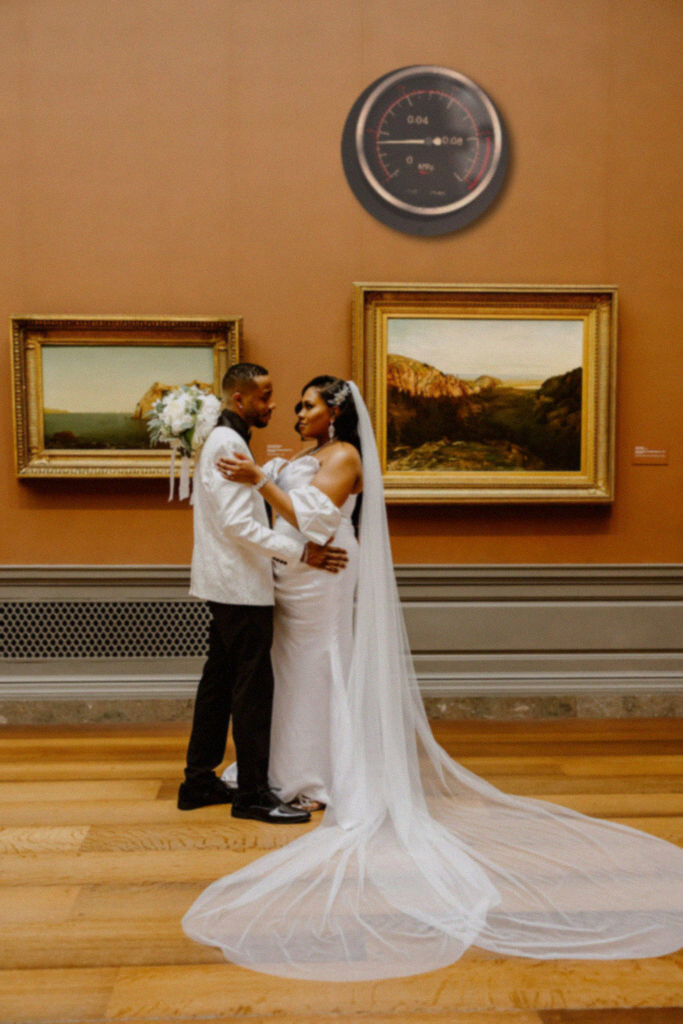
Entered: 0.015 MPa
